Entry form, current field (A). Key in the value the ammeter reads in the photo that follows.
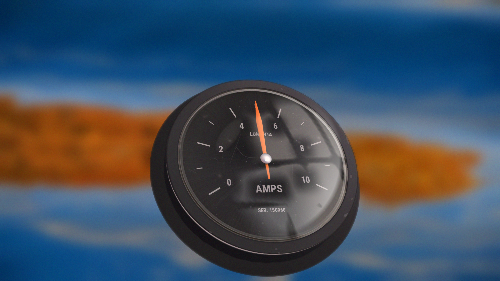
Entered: 5 A
